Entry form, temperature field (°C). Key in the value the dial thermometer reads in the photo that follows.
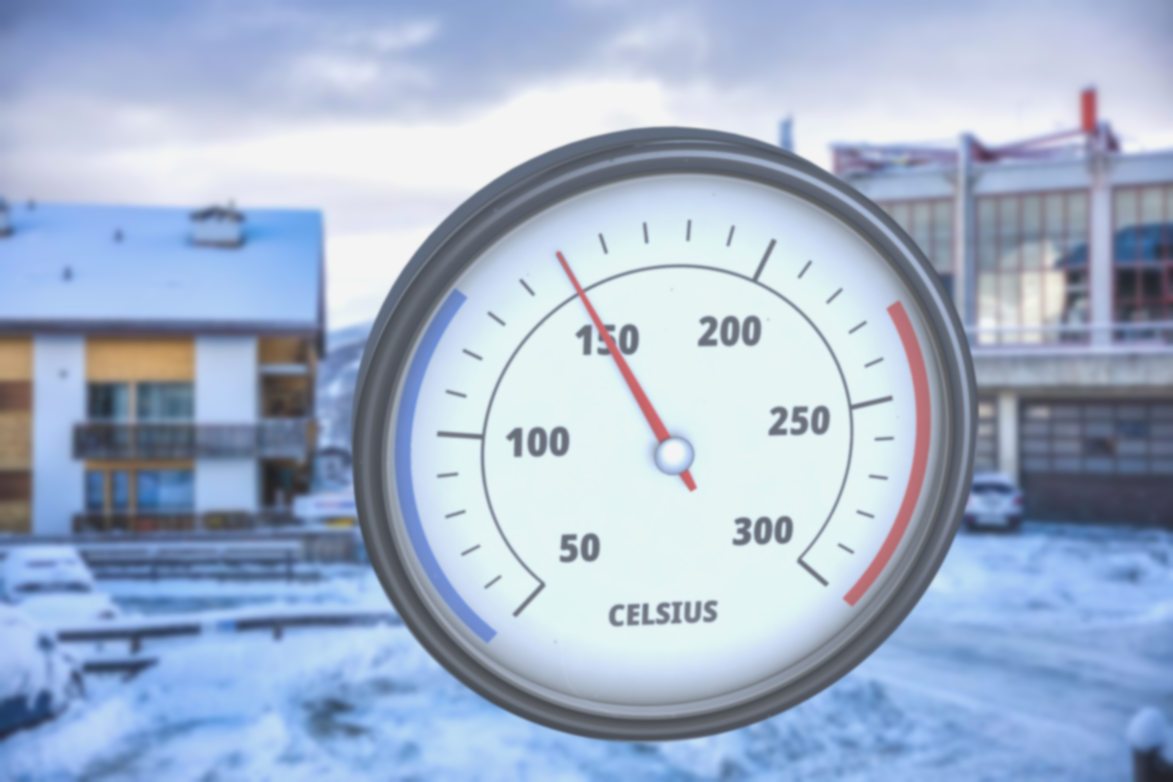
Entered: 150 °C
